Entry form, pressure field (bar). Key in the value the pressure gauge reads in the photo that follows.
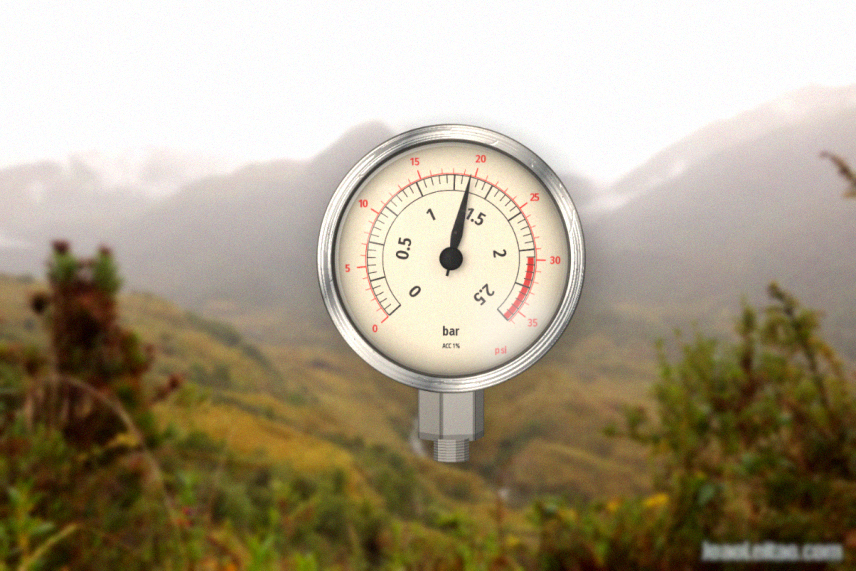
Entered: 1.35 bar
